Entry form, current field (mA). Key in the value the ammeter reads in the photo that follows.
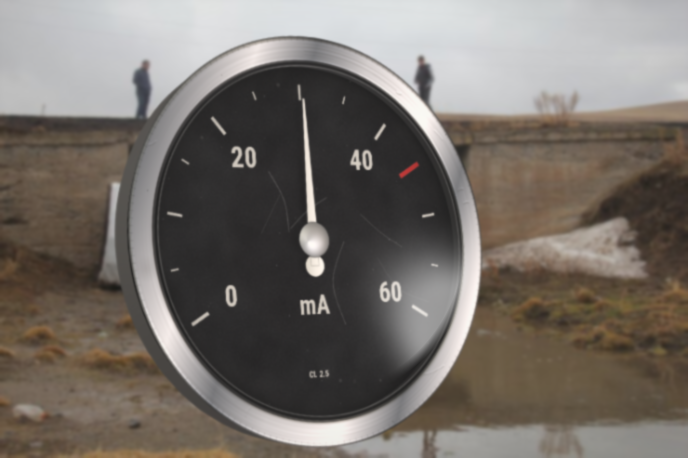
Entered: 30 mA
